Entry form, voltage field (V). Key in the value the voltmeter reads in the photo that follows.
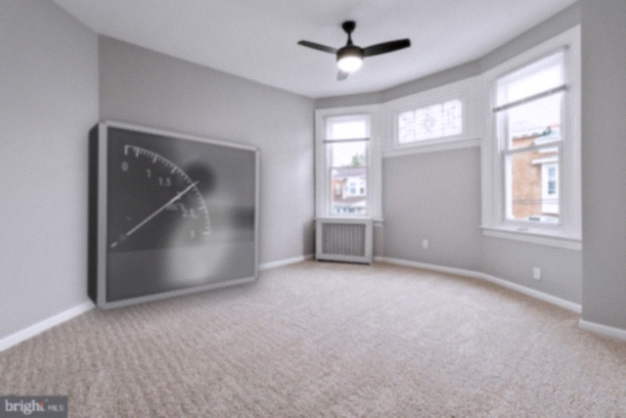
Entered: 2 V
